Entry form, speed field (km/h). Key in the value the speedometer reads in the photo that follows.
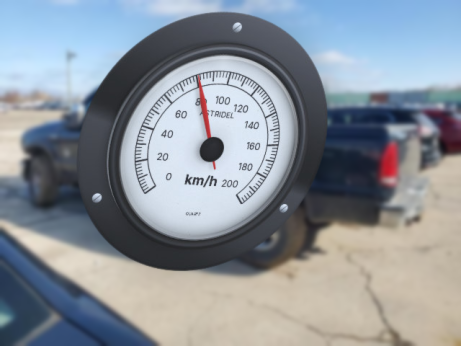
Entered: 80 km/h
